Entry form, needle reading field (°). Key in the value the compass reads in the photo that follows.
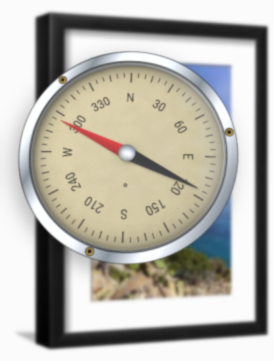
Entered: 295 °
